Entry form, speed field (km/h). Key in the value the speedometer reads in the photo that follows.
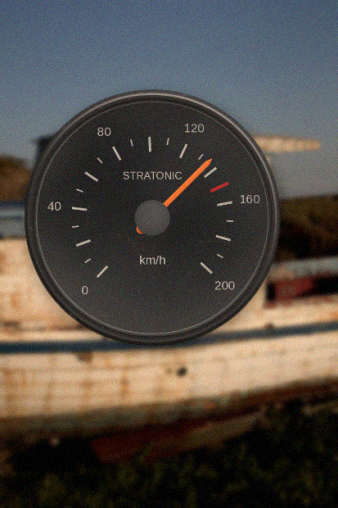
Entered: 135 km/h
